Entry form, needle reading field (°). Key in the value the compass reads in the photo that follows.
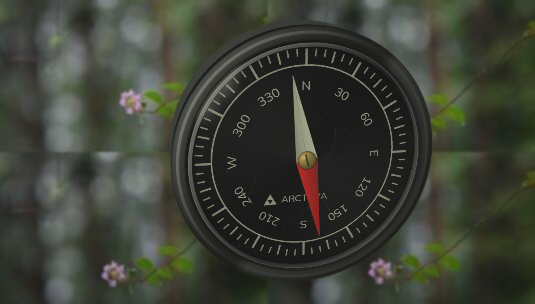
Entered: 170 °
